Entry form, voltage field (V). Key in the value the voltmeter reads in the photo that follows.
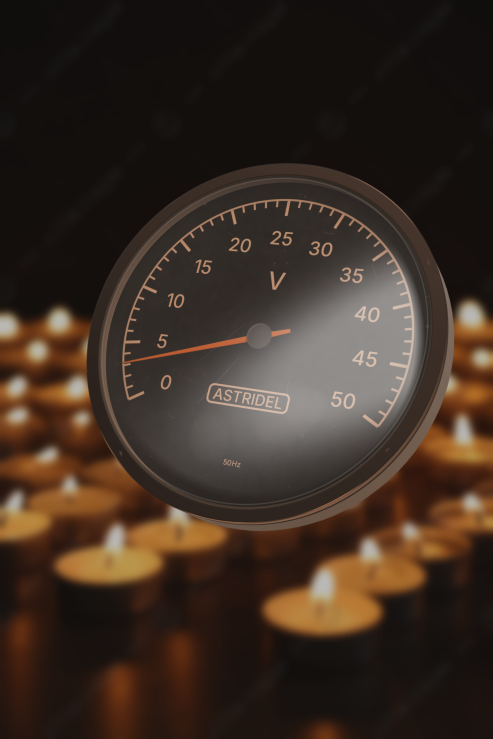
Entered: 3 V
